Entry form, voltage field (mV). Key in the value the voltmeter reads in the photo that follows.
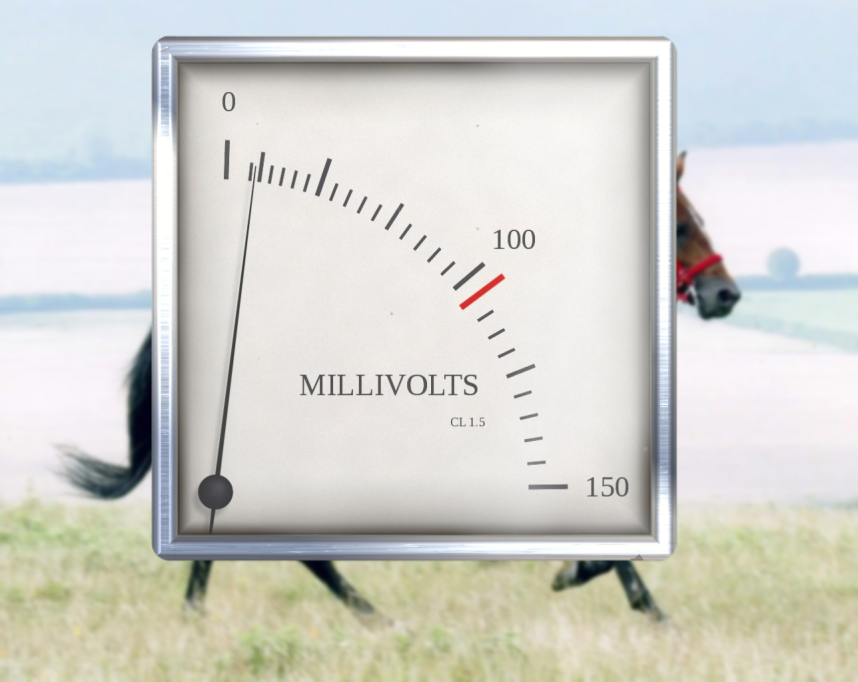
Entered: 22.5 mV
